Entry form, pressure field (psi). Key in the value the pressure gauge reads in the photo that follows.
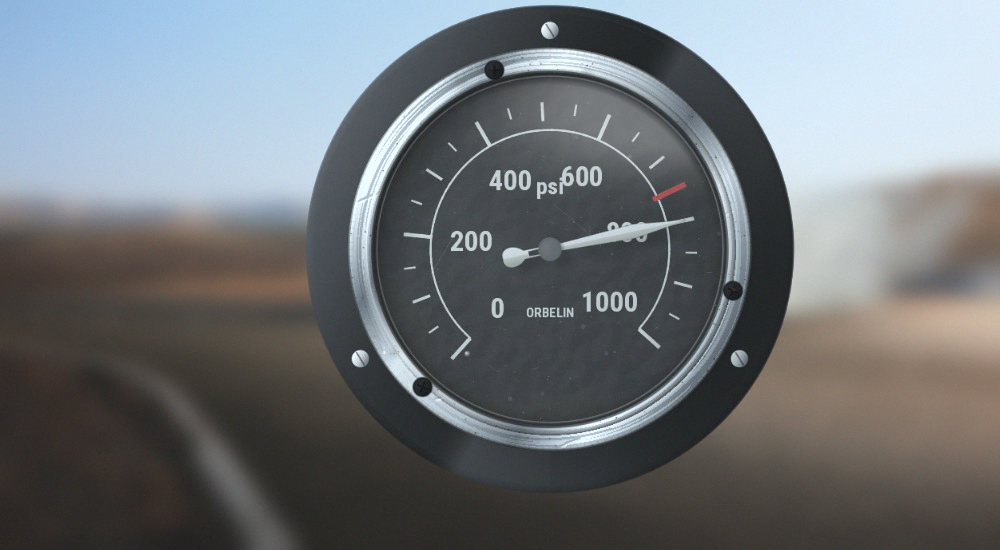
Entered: 800 psi
